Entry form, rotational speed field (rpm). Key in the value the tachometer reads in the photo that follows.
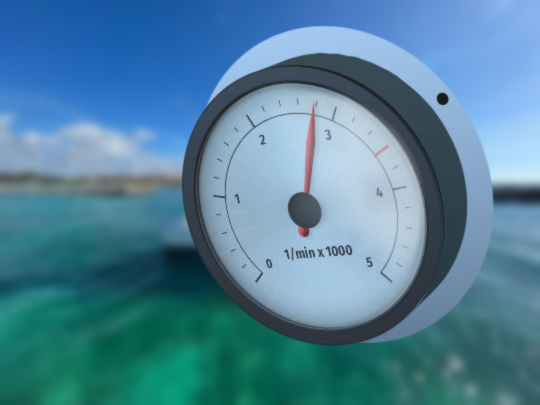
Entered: 2800 rpm
